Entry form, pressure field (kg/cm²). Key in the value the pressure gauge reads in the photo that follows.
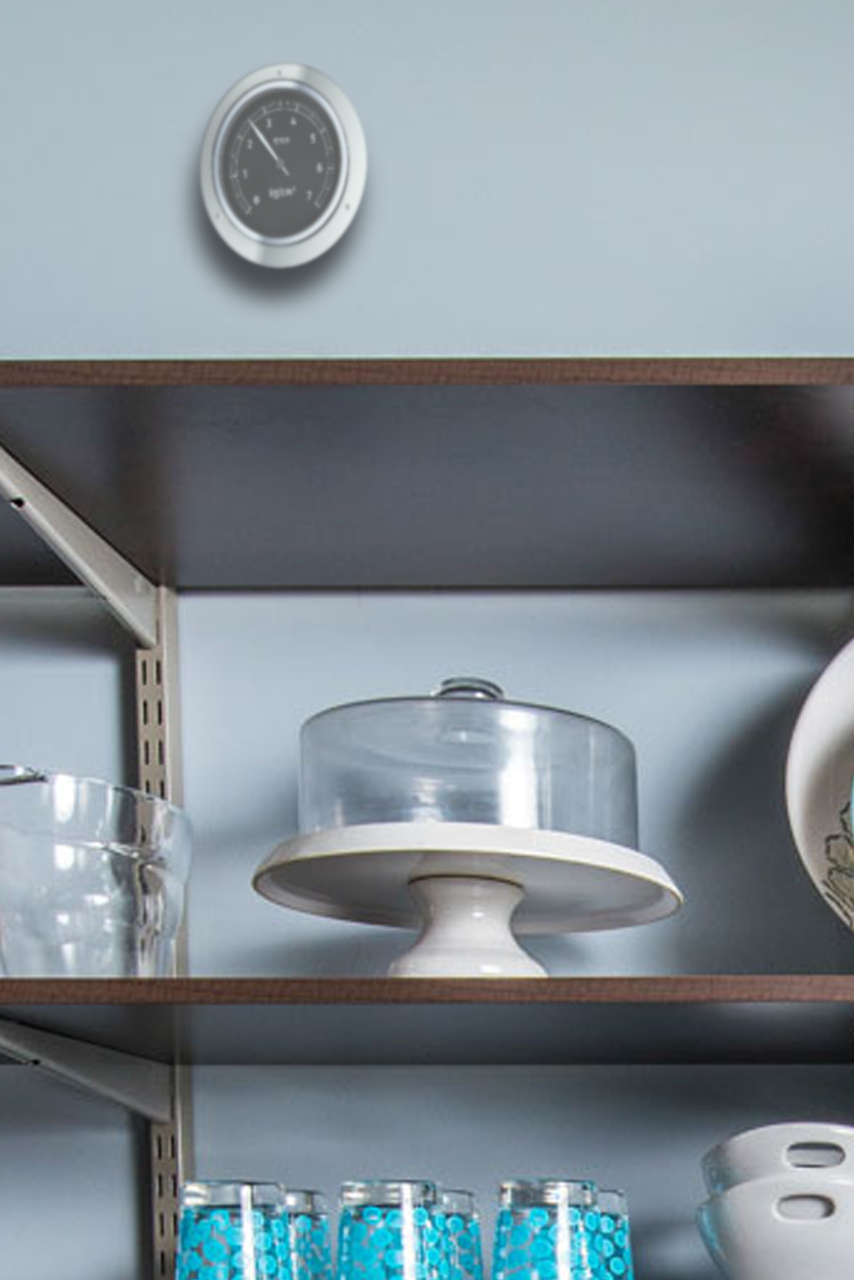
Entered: 2.5 kg/cm²
